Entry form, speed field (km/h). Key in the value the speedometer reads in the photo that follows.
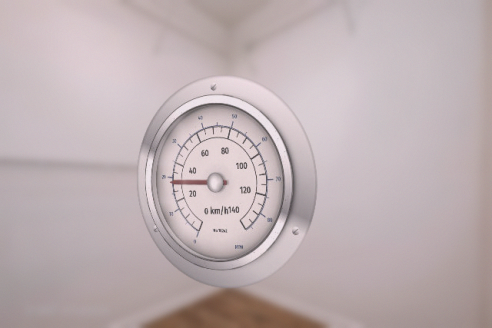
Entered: 30 km/h
